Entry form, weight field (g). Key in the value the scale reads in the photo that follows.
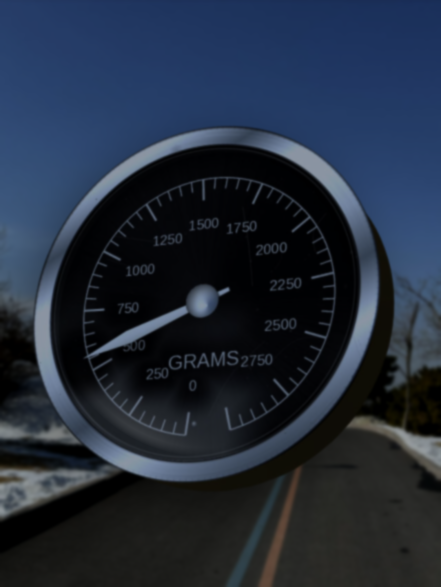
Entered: 550 g
